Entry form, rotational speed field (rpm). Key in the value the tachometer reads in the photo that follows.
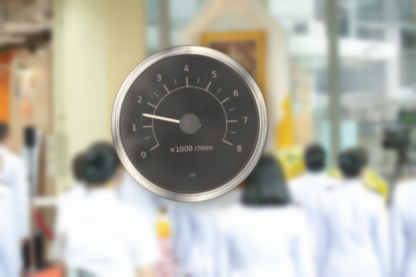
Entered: 1500 rpm
